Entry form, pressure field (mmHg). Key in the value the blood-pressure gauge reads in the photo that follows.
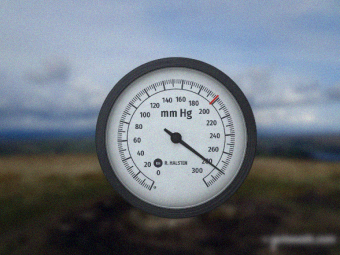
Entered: 280 mmHg
